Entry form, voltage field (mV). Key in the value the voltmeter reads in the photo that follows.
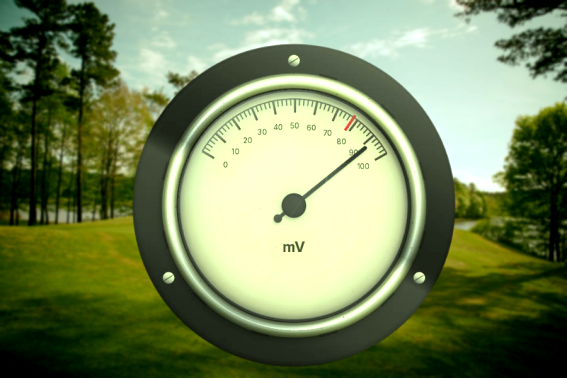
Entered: 92 mV
